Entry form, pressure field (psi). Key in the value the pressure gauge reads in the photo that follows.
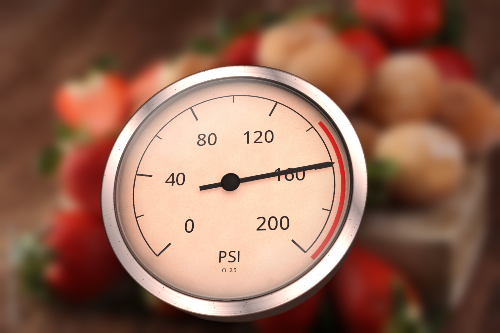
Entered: 160 psi
